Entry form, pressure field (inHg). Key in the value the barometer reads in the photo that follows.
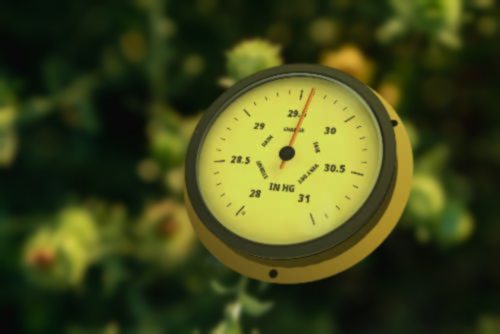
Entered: 29.6 inHg
